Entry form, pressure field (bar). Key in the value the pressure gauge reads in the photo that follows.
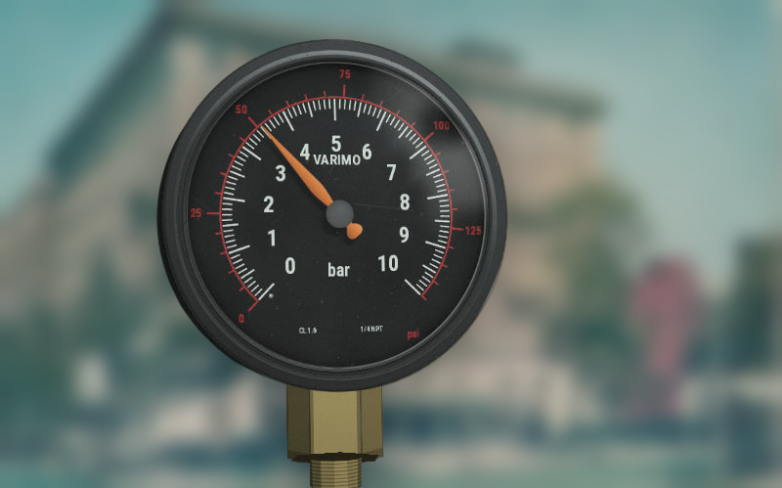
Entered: 3.5 bar
